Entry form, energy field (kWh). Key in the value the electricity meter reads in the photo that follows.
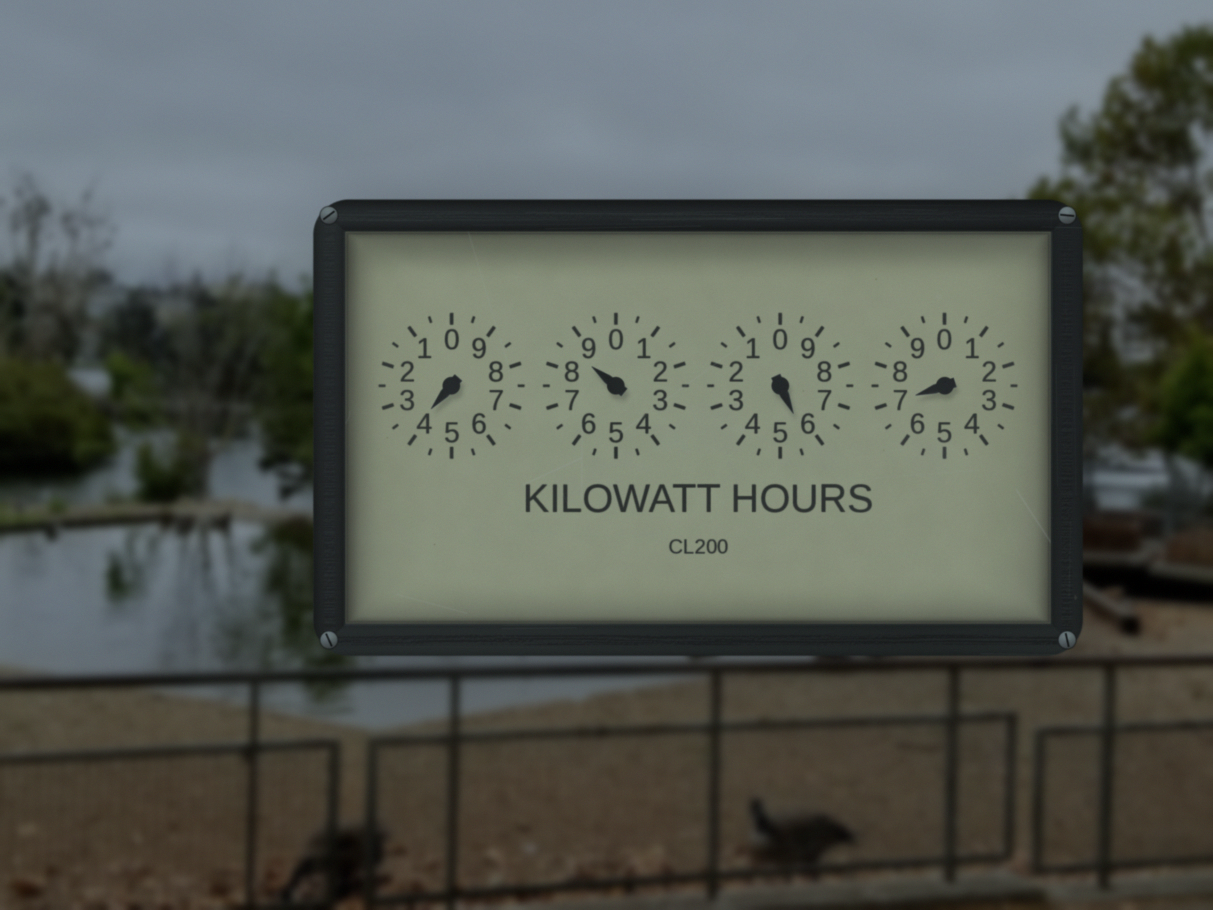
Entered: 3857 kWh
